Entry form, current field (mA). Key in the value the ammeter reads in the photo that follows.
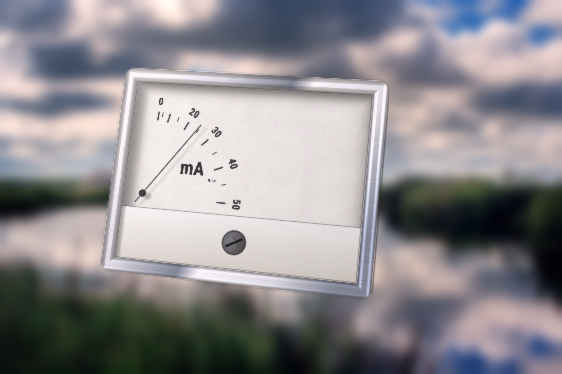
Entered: 25 mA
